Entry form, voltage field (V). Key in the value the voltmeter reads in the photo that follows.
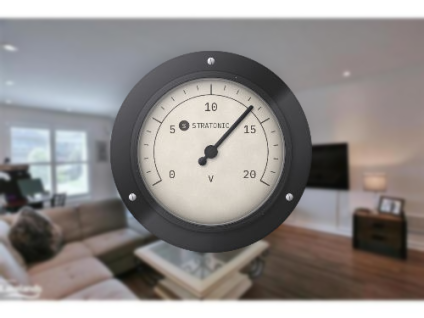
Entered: 13.5 V
